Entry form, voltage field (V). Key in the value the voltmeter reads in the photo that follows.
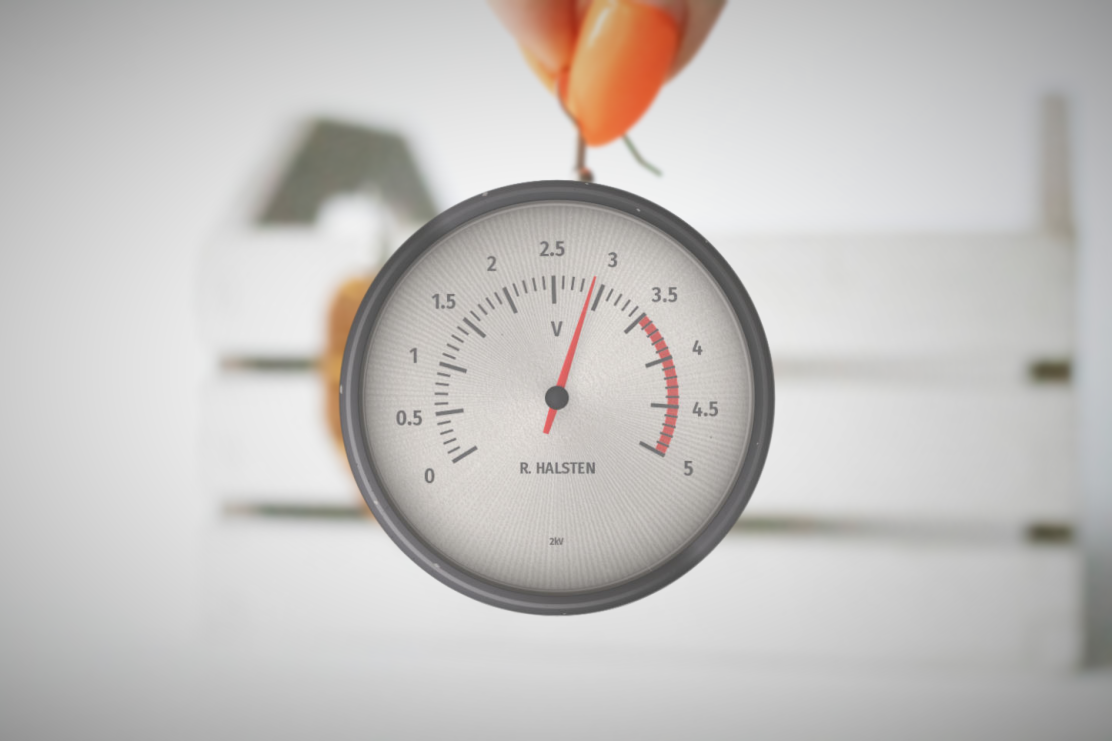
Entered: 2.9 V
